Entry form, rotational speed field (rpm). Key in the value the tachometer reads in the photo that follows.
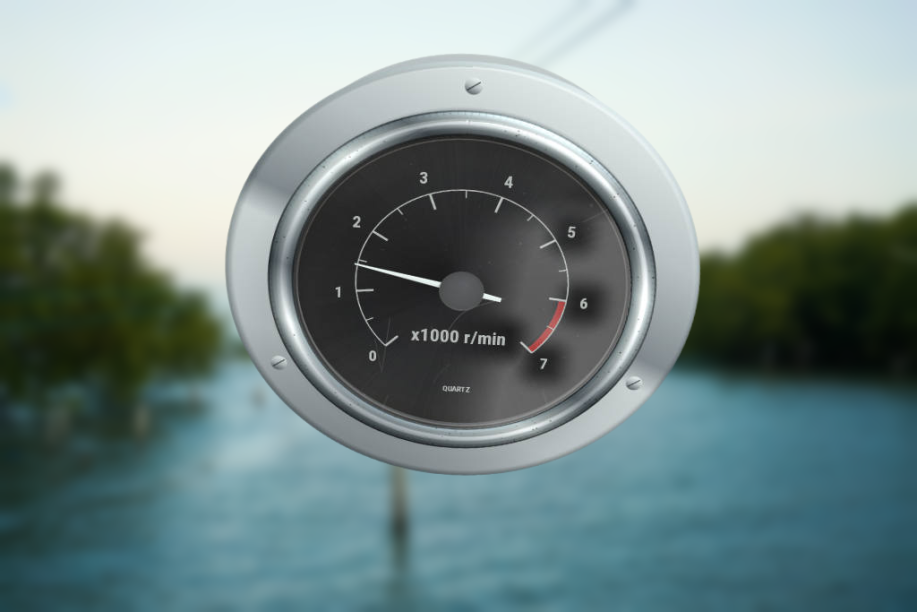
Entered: 1500 rpm
